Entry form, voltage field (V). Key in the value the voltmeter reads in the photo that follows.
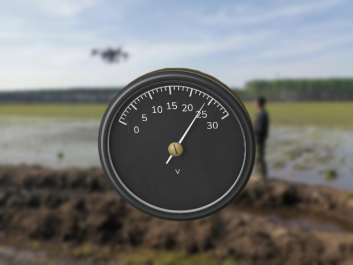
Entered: 24 V
